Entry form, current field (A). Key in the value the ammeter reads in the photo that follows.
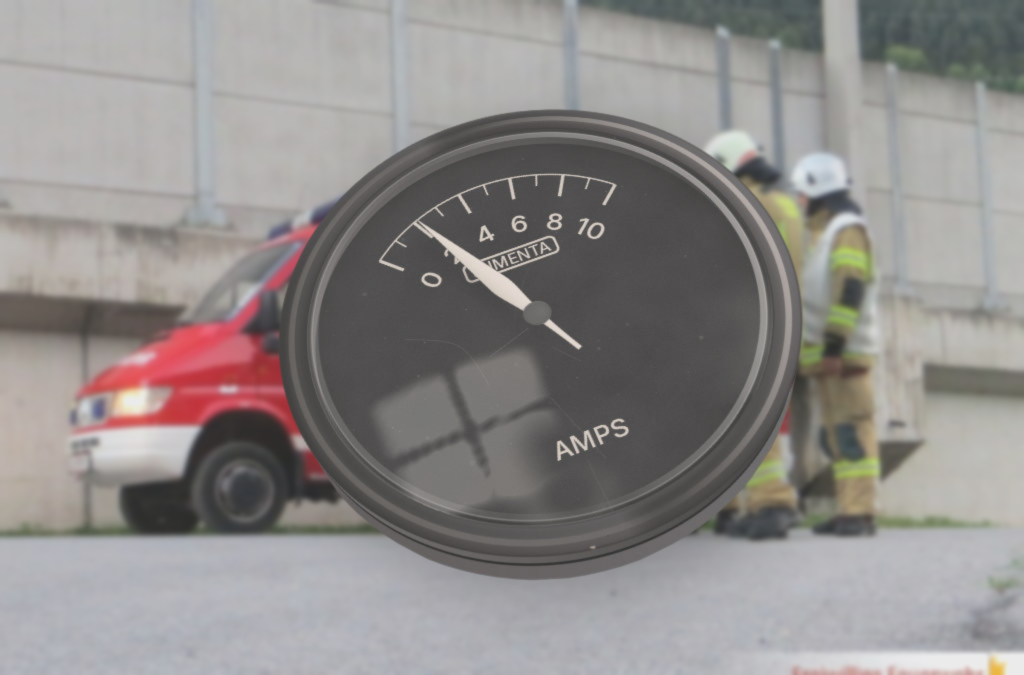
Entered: 2 A
